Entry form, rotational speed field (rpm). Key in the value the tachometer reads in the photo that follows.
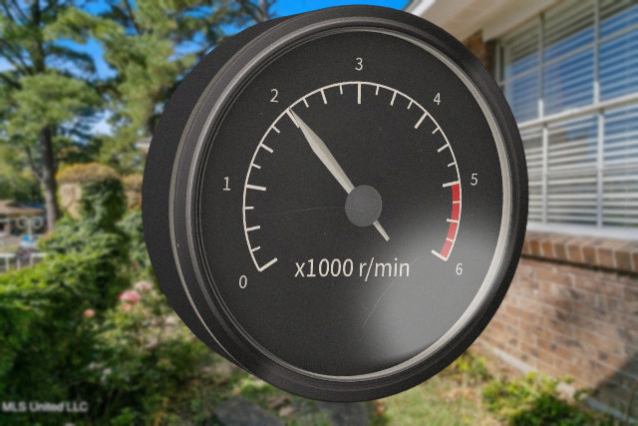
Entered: 2000 rpm
